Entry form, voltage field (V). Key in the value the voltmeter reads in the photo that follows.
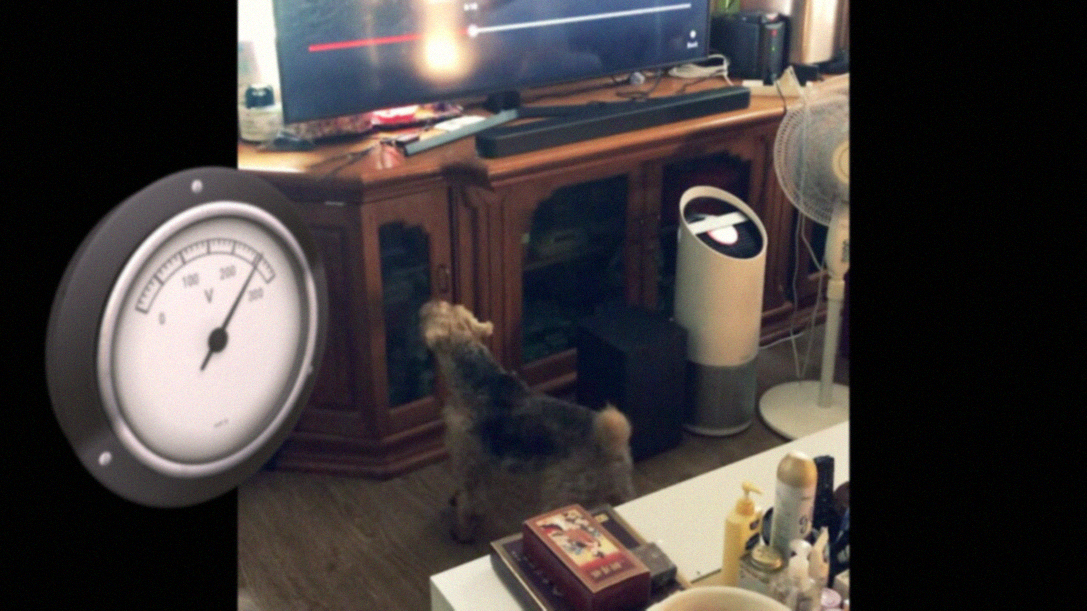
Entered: 250 V
